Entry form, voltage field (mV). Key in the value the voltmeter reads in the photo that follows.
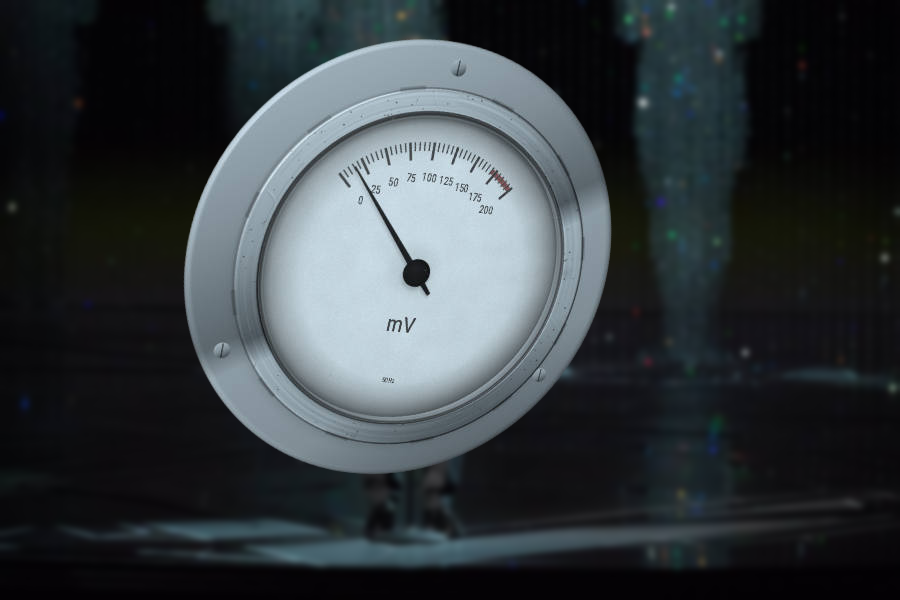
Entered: 15 mV
